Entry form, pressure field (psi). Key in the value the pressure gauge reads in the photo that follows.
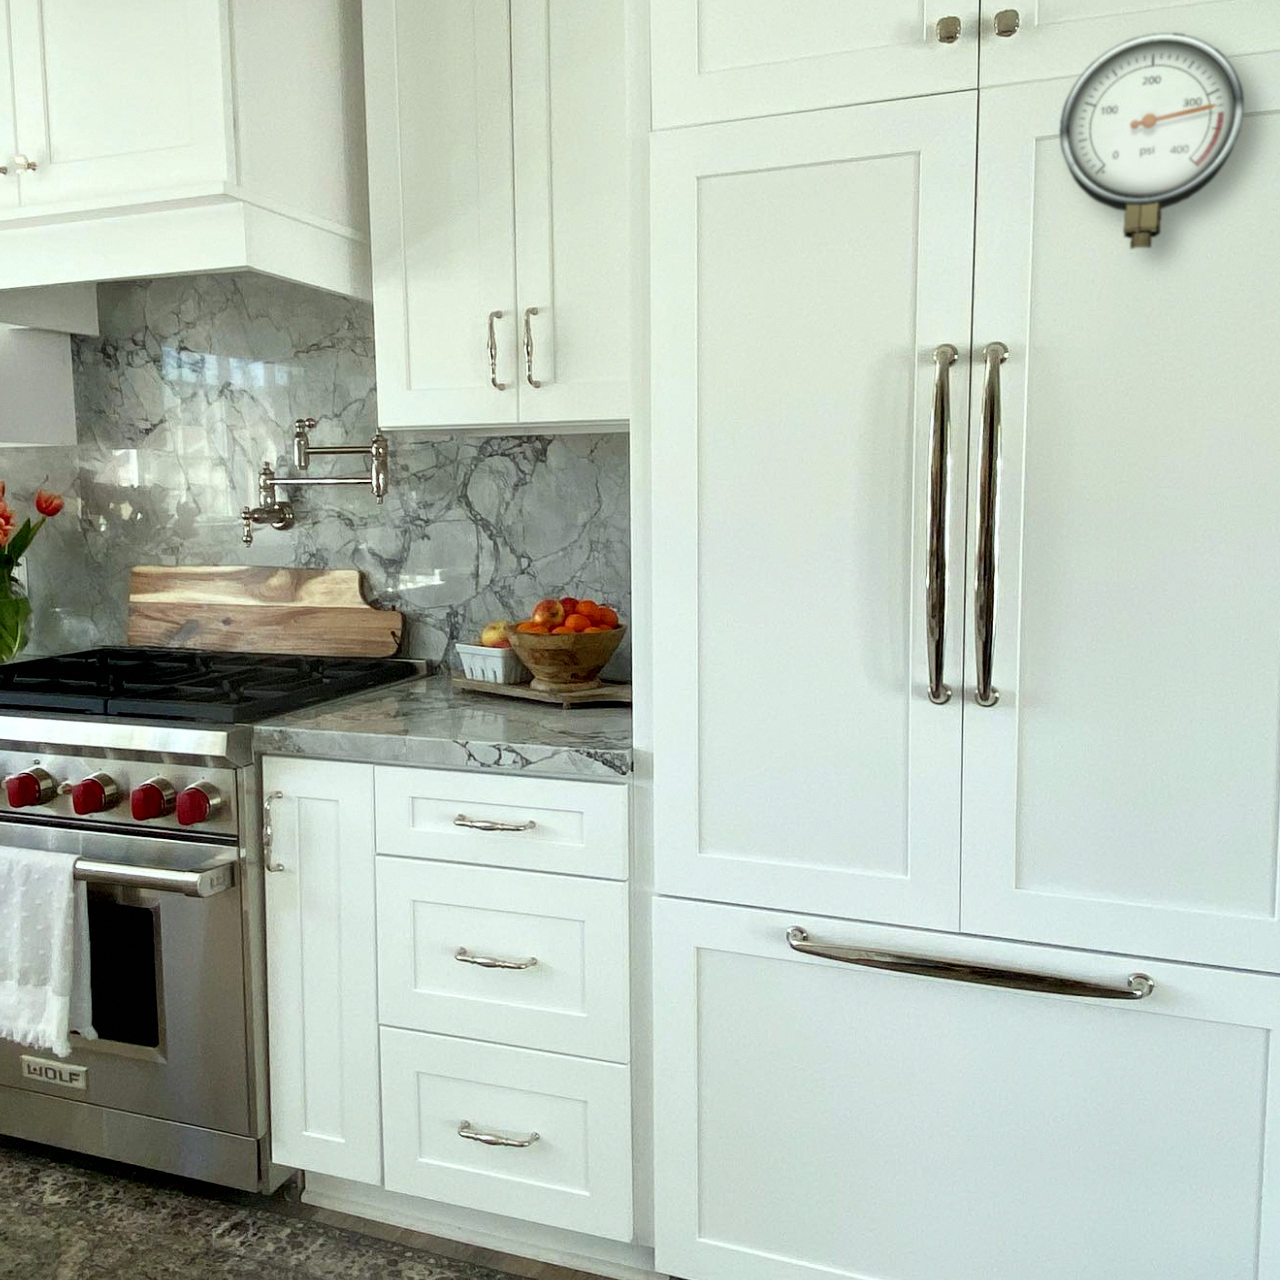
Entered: 320 psi
